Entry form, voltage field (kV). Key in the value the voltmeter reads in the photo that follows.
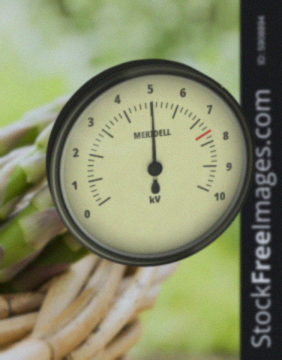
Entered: 5 kV
